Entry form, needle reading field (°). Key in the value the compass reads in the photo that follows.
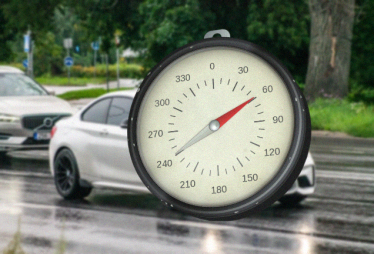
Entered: 60 °
